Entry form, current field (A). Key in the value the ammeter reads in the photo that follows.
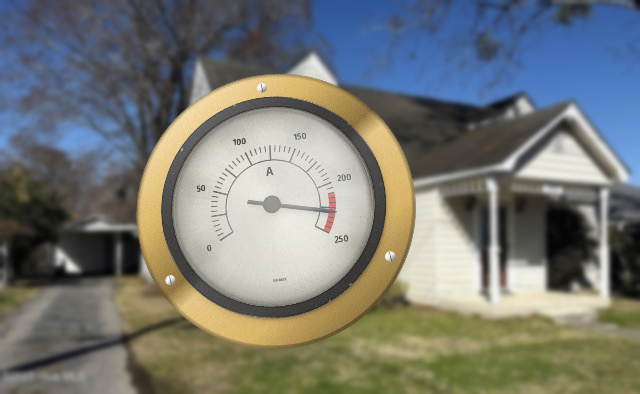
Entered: 230 A
